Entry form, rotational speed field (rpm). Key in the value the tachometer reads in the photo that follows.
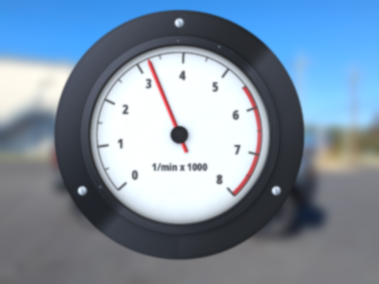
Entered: 3250 rpm
